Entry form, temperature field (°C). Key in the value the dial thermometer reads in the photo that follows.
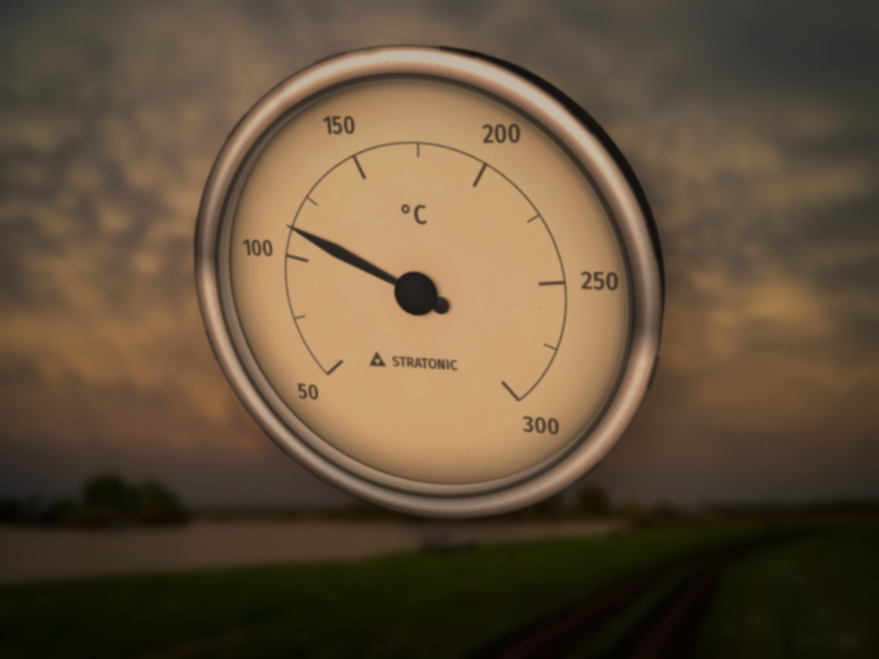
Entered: 112.5 °C
